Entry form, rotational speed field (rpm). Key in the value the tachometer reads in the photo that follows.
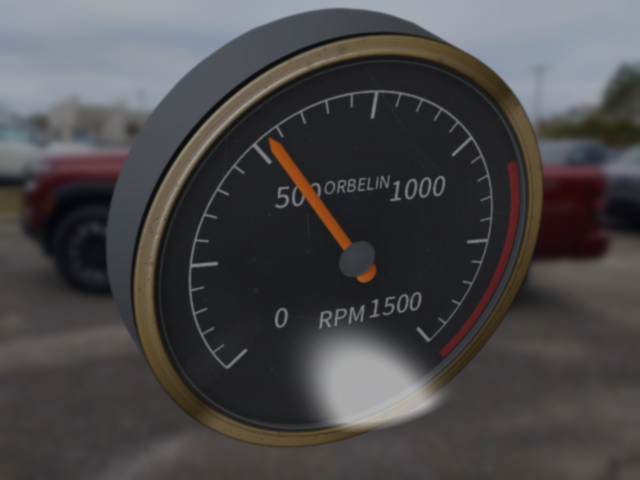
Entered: 525 rpm
